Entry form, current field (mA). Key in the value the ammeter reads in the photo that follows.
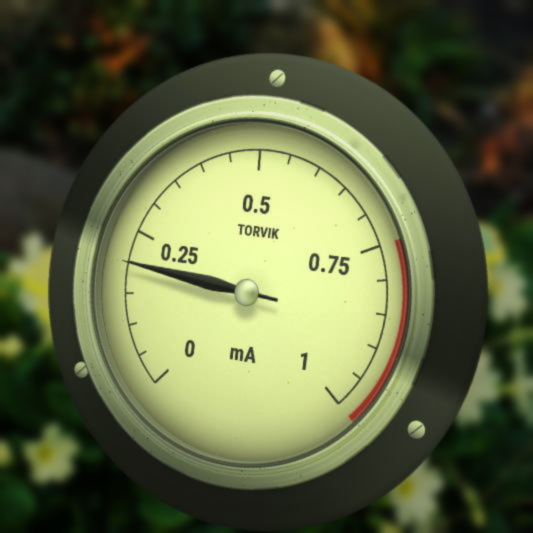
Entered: 0.2 mA
